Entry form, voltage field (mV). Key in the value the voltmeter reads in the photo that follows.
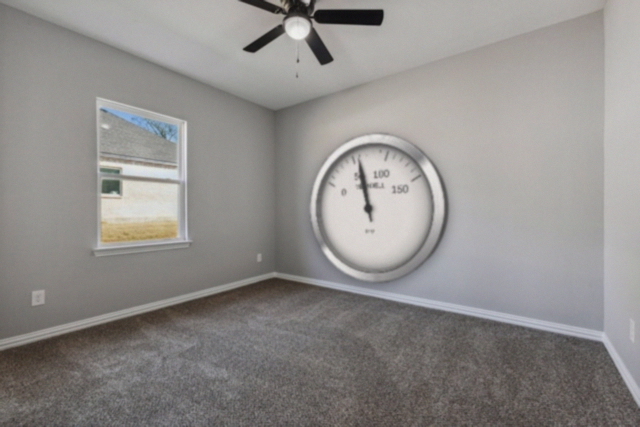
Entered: 60 mV
